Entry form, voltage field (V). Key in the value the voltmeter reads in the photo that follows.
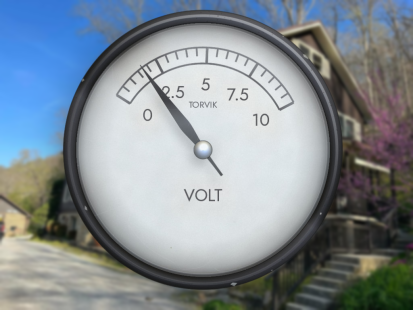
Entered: 1.75 V
